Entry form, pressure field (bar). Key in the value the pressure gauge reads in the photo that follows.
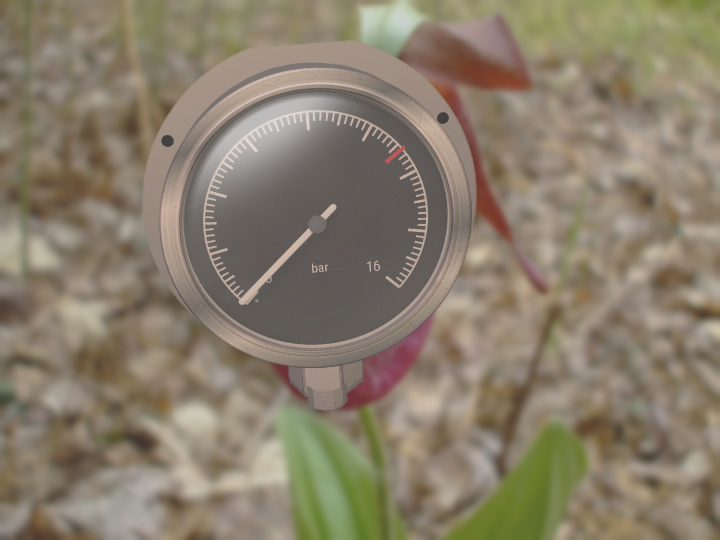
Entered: 0.2 bar
